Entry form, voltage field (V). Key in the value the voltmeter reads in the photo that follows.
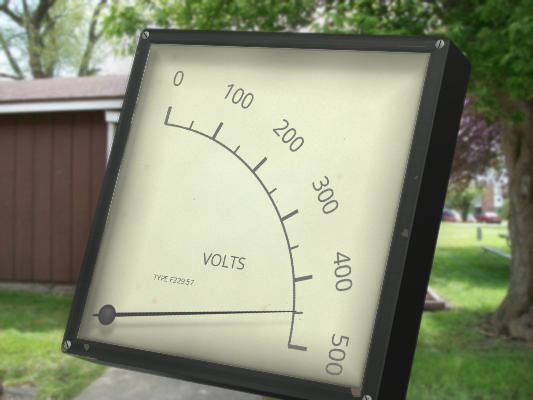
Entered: 450 V
